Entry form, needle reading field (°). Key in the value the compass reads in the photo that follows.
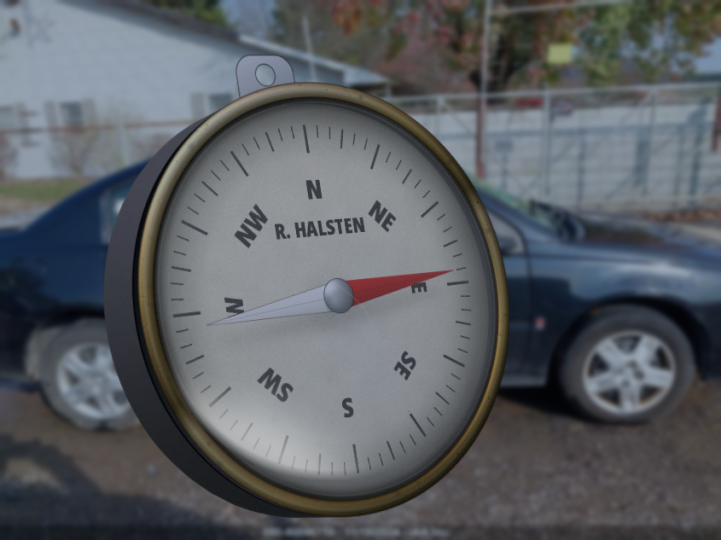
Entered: 85 °
